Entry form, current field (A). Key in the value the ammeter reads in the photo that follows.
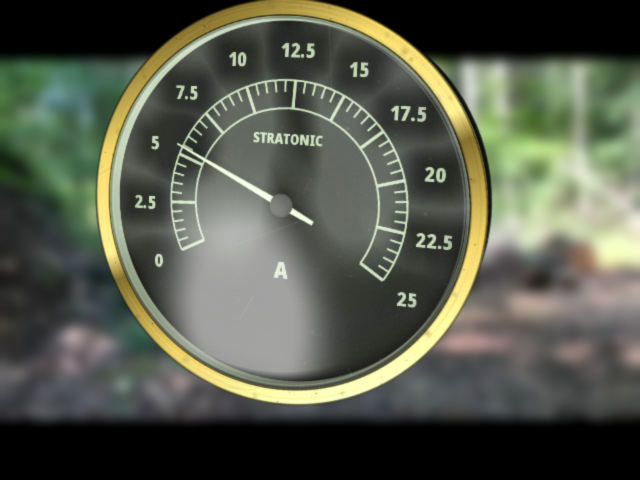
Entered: 5.5 A
